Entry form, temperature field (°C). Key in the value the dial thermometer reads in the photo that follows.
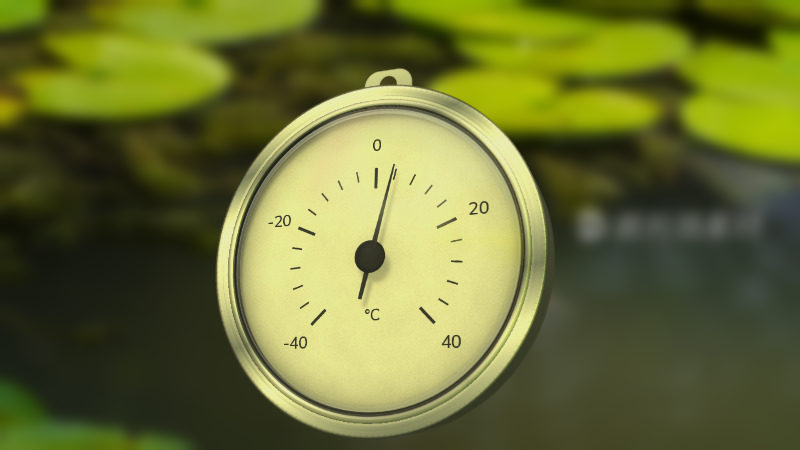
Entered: 4 °C
